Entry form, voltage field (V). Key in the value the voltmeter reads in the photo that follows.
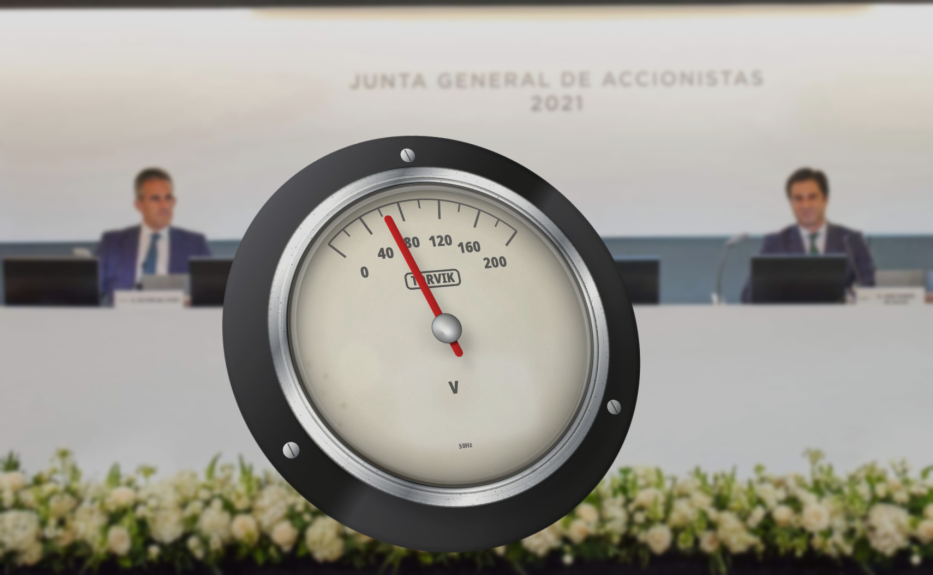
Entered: 60 V
